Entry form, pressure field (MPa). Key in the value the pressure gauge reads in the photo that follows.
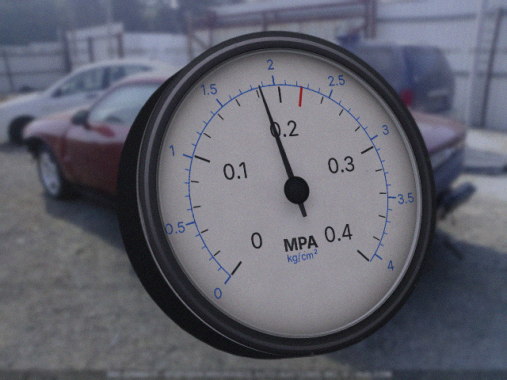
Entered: 0.18 MPa
